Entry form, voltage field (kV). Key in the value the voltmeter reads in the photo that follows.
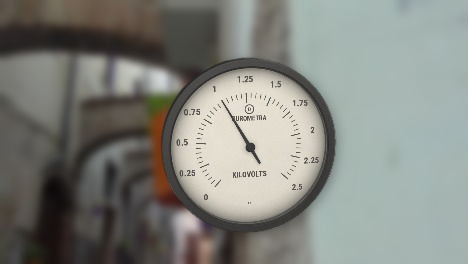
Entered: 1 kV
